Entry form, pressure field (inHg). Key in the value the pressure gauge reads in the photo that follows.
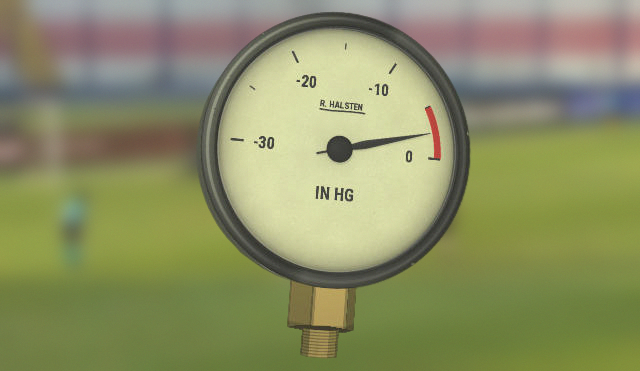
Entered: -2.5 inHg
